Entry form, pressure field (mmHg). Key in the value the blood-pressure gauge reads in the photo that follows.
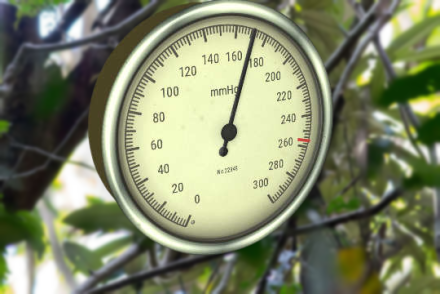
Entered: 170 mmHg
